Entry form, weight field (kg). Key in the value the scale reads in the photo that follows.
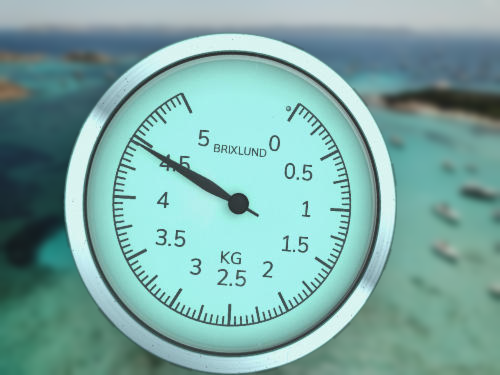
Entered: 4.45 kg
